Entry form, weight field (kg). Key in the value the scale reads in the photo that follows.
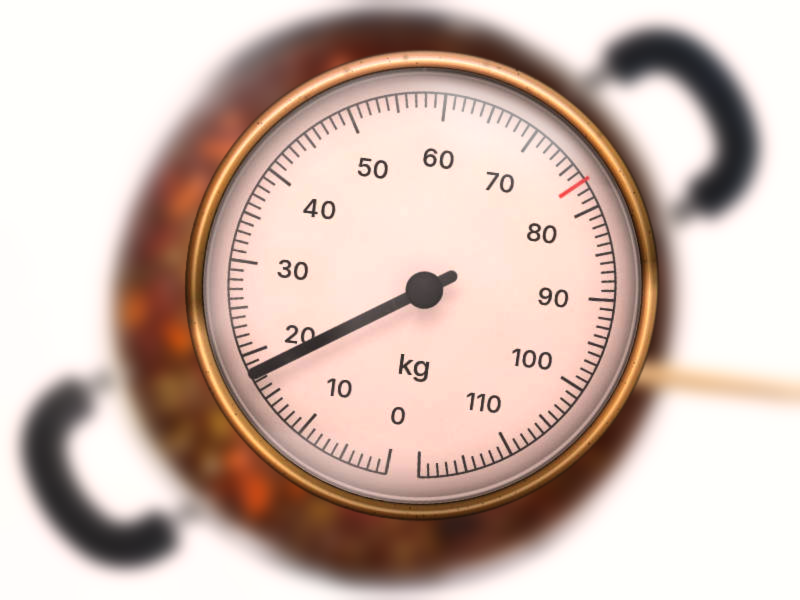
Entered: 18 kg
